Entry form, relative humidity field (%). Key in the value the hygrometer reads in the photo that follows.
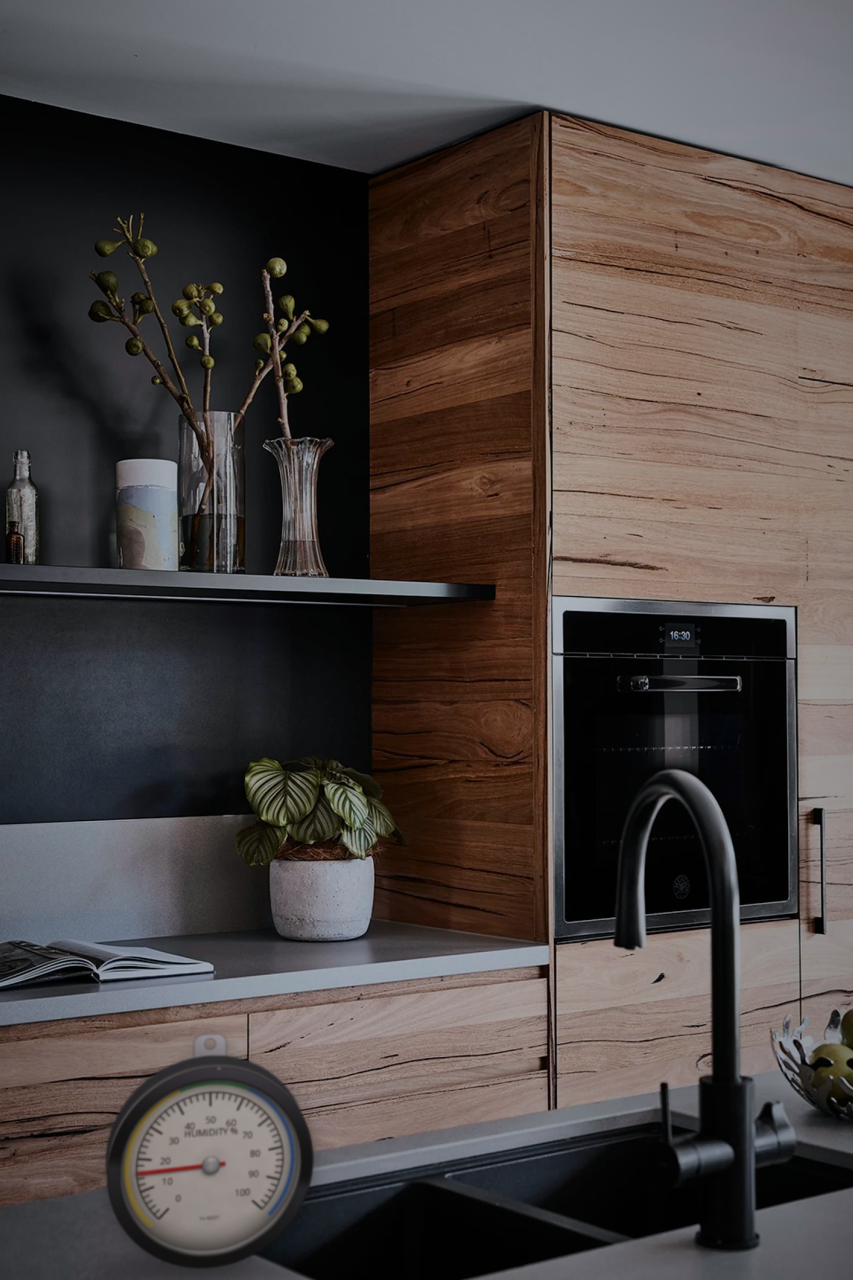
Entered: 16 %
